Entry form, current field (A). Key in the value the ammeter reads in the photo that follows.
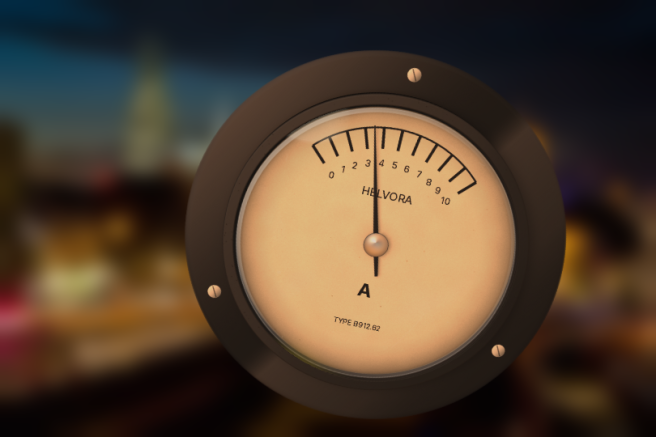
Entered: 3.5 A
